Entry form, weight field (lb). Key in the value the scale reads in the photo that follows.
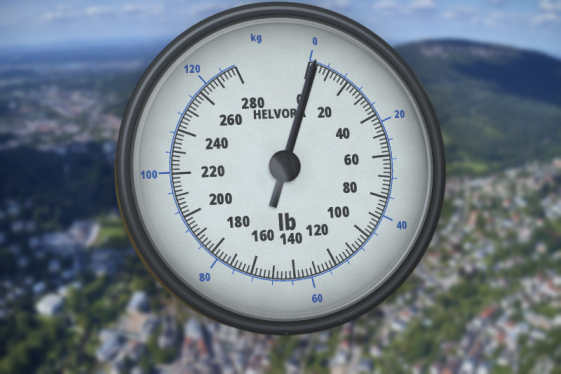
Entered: 2 lb
